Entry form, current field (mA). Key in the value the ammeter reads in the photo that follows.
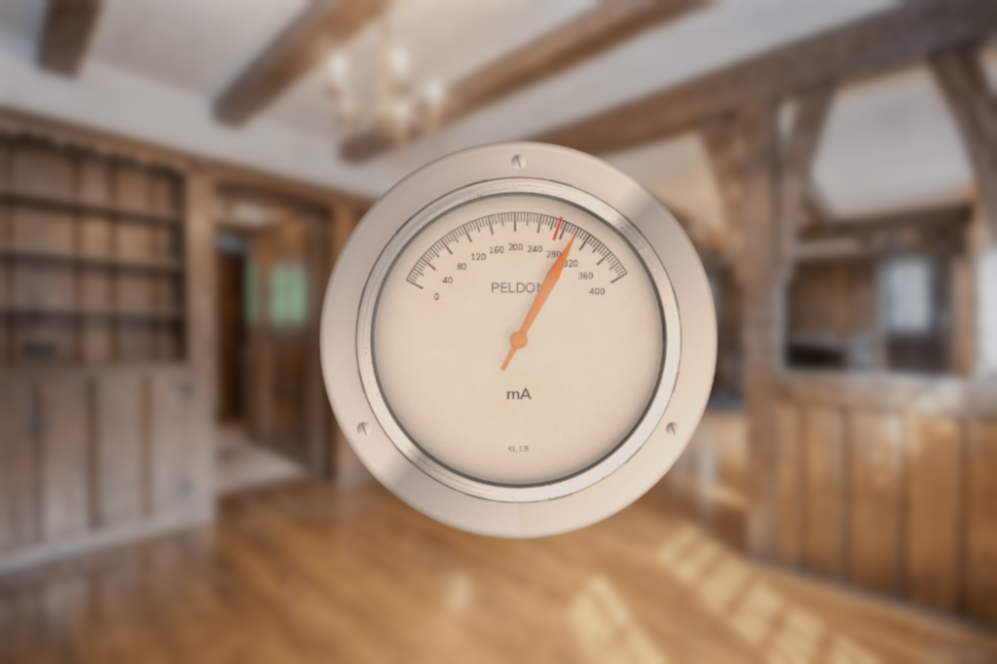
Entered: 300 mA
